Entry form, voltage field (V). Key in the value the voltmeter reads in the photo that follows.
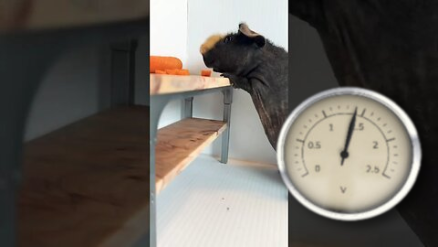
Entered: 1.4 V
